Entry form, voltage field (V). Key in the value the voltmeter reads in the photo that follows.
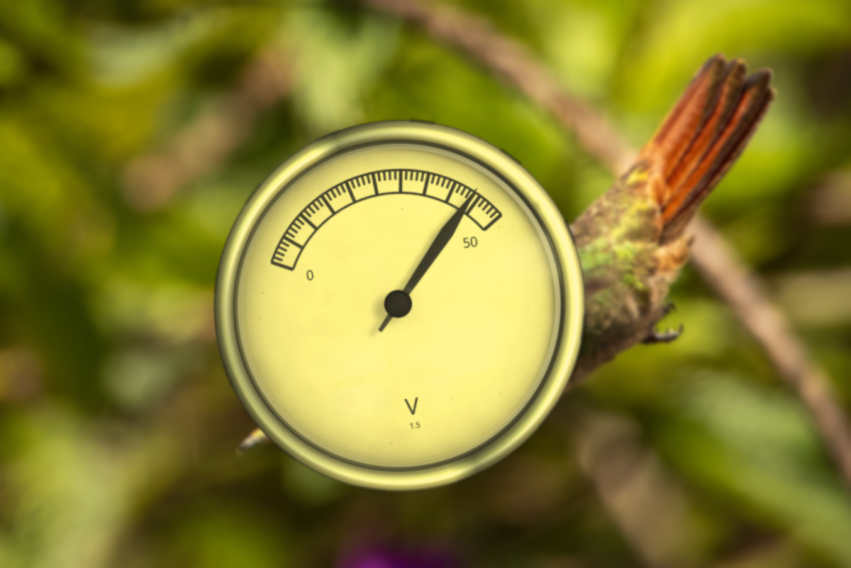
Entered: 44 V
